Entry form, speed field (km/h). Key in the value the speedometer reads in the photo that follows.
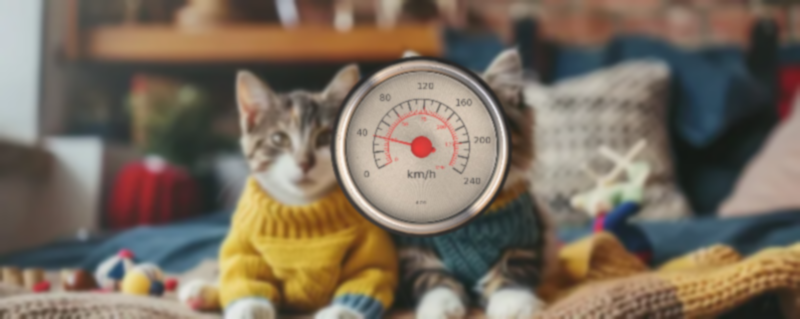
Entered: 40 km/h
